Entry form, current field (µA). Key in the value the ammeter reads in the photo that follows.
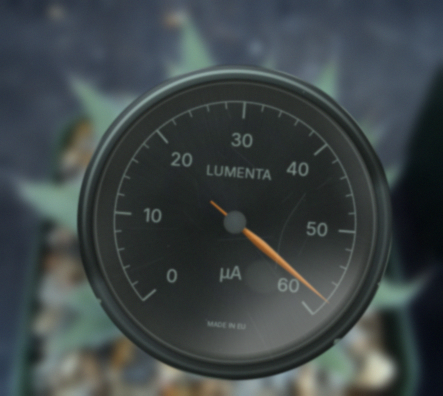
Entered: 58 µA
